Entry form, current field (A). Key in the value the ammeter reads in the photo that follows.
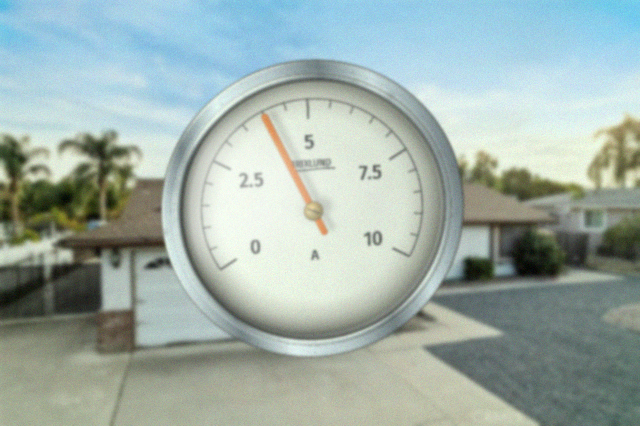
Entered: 4 A
